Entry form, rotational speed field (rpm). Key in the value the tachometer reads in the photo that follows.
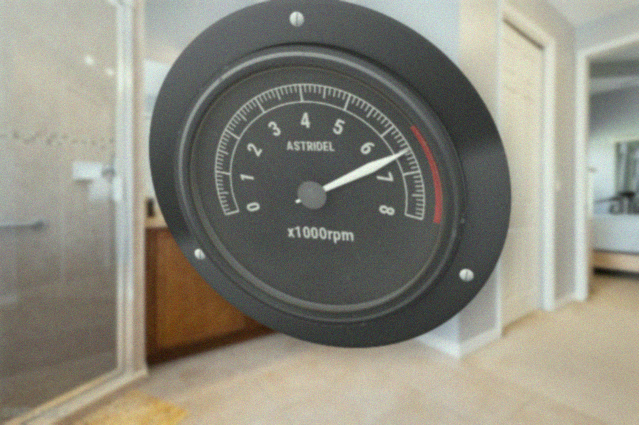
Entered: 6500 rpm
